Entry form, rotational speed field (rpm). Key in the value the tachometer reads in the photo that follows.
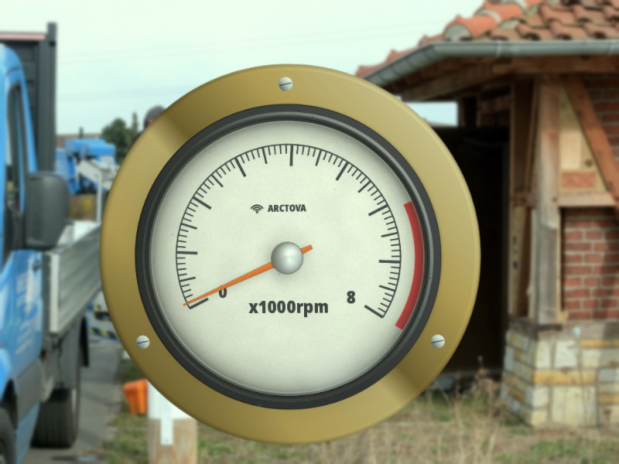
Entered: 100 rpm
